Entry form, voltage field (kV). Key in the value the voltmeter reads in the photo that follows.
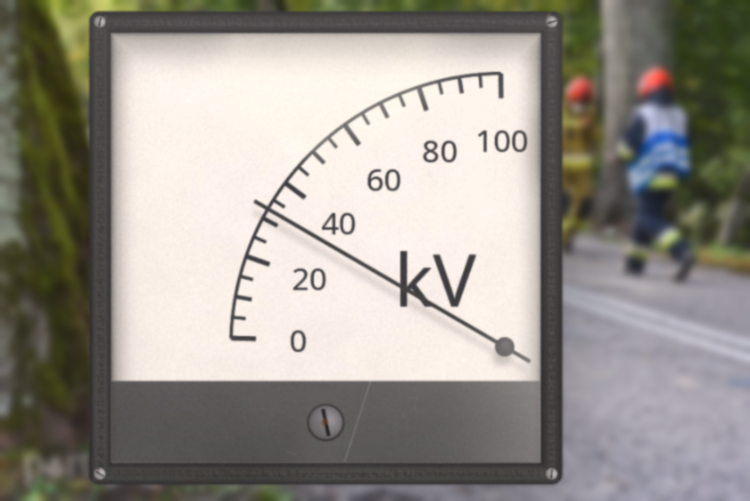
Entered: 32.5 kV
